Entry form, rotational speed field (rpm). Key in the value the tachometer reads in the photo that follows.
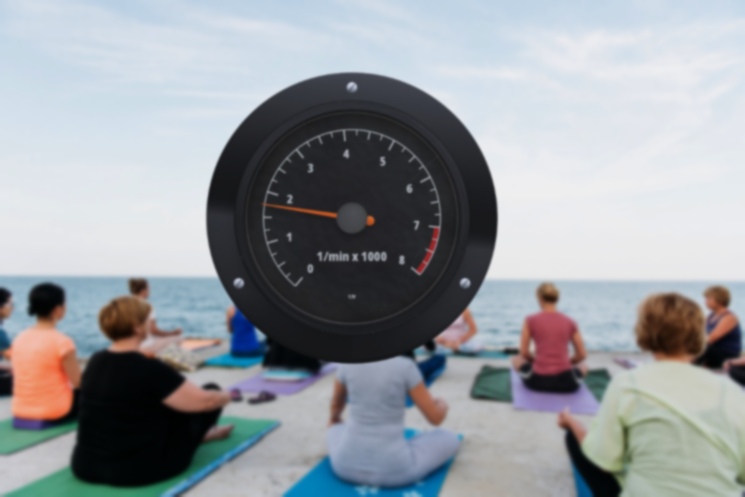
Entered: 1750 rpm
